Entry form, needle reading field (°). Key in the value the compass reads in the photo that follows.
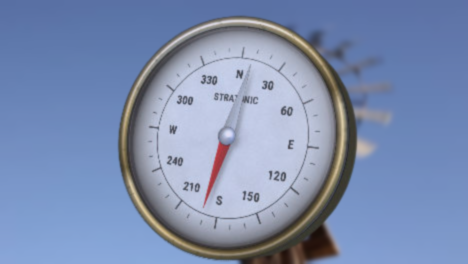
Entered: 190 °
